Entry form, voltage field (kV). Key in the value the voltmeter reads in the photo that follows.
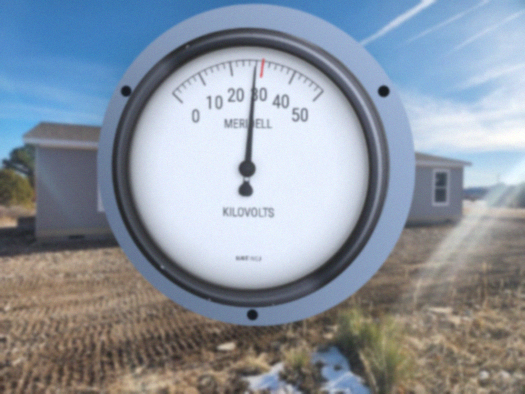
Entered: 28 kV
